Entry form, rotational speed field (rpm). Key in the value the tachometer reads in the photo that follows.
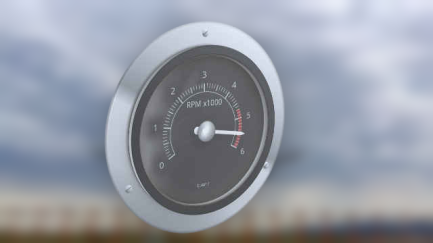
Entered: 5500 rpm
